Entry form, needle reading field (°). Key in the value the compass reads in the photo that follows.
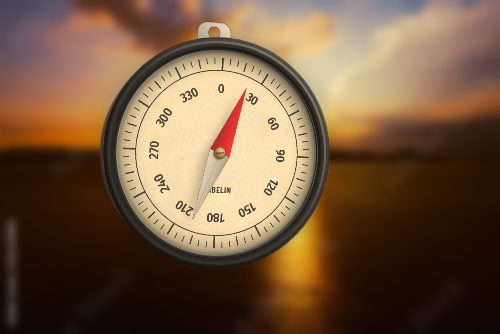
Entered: 20 °
